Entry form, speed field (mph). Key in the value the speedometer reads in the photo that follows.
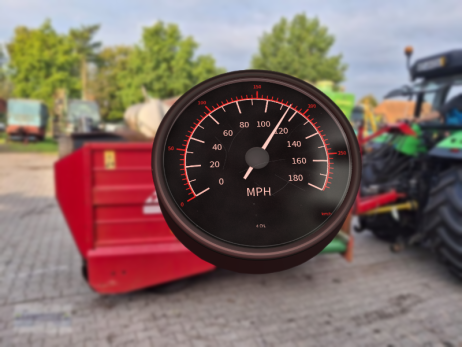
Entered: 115 mph
